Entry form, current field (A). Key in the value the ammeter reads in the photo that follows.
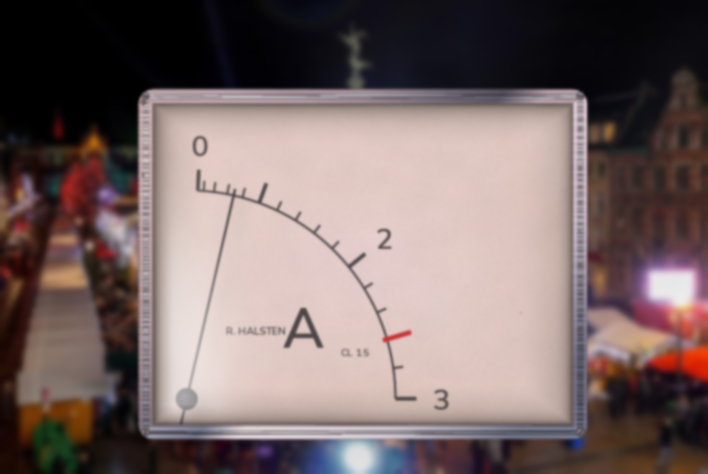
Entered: 0.7 A
